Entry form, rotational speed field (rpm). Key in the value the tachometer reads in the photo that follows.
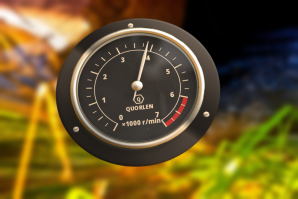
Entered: 3875 rpm
